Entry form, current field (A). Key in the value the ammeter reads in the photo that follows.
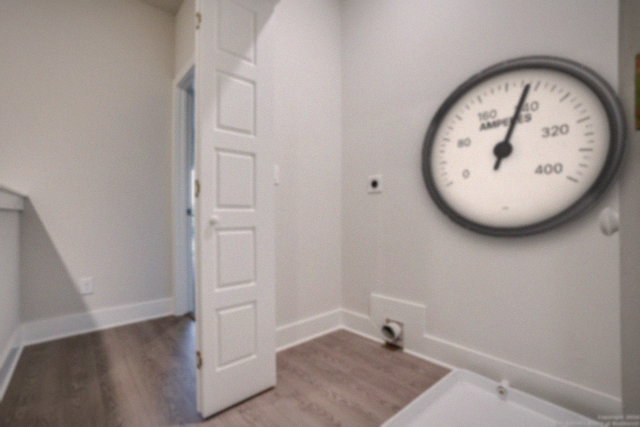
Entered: 230 A
